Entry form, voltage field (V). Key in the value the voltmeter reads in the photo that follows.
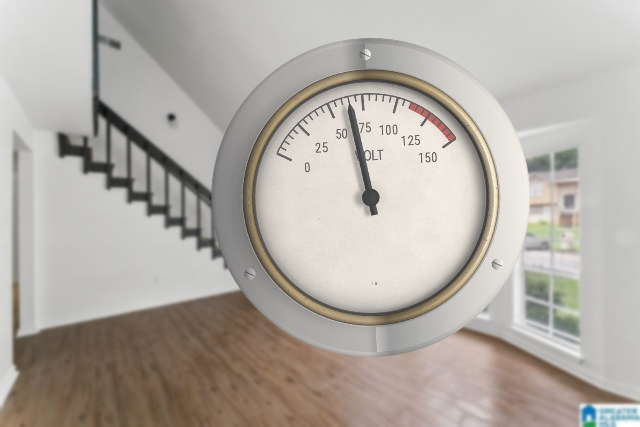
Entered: 65 V
